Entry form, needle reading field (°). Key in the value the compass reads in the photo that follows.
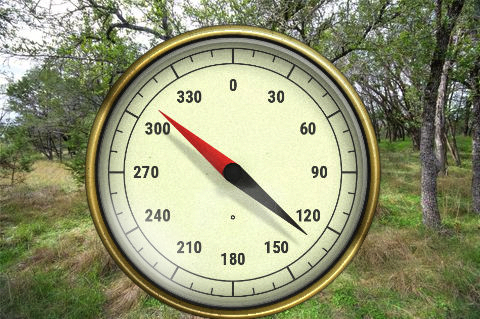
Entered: 310 °
